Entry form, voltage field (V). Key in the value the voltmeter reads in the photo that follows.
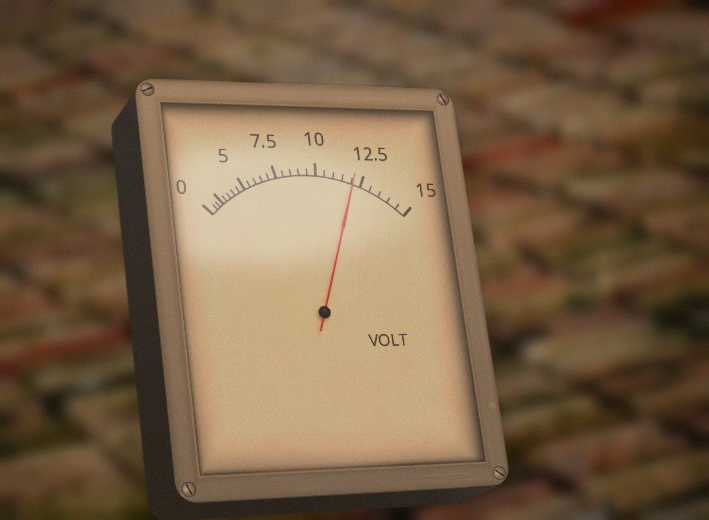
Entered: 12 V
